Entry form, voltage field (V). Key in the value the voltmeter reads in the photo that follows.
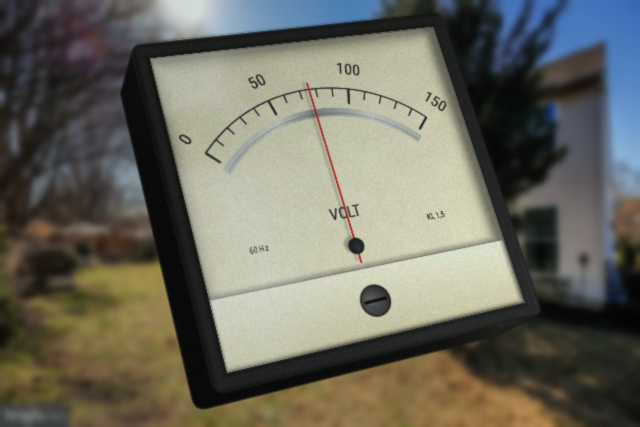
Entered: 75 V
